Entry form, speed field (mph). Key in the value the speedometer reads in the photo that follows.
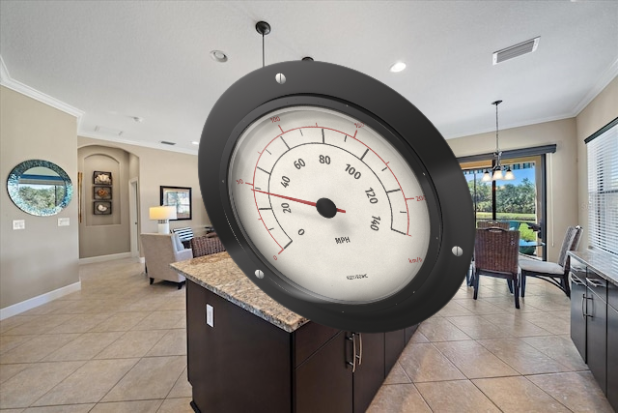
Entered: 30 mph
